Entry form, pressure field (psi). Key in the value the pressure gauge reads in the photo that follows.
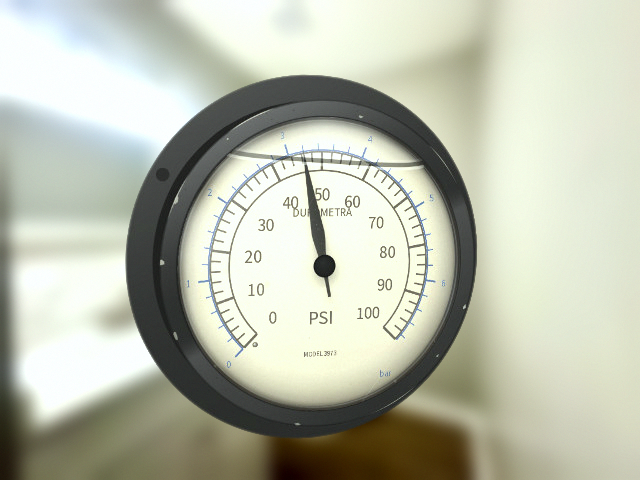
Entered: 46 psi
